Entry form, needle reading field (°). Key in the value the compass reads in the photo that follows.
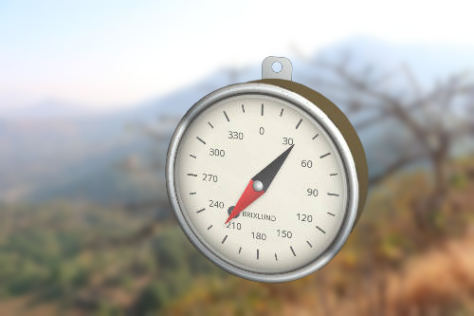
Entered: 217.5 °
